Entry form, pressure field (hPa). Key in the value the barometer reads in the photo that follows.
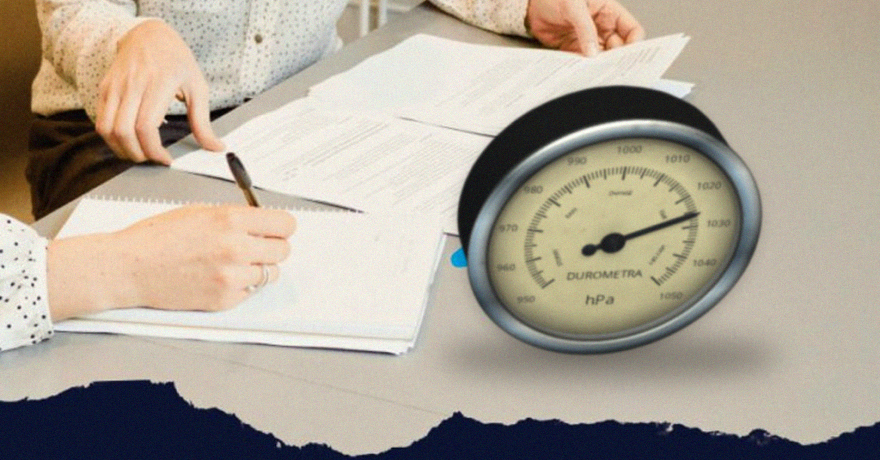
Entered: 1025 hPa
